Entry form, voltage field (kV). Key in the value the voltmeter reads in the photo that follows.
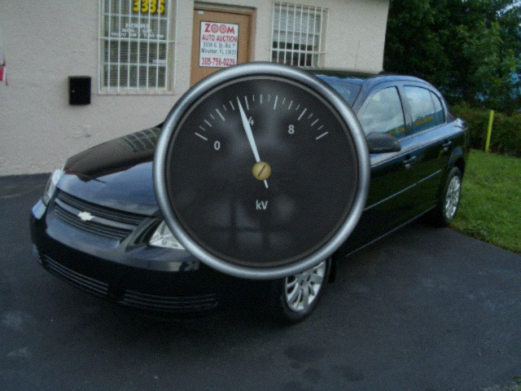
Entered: 3.5 kV
